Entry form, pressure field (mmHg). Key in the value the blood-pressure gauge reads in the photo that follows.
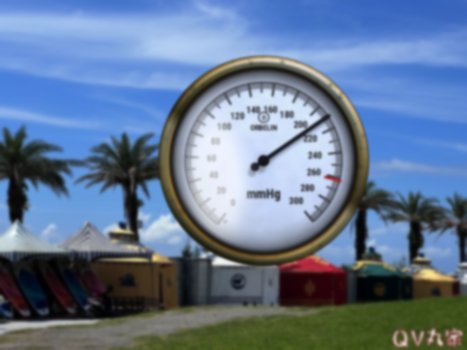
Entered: 210 mmHg
